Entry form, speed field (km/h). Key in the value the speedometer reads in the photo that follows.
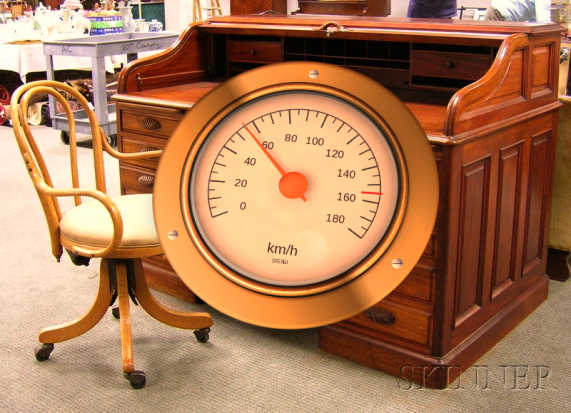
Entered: 55 km/h
